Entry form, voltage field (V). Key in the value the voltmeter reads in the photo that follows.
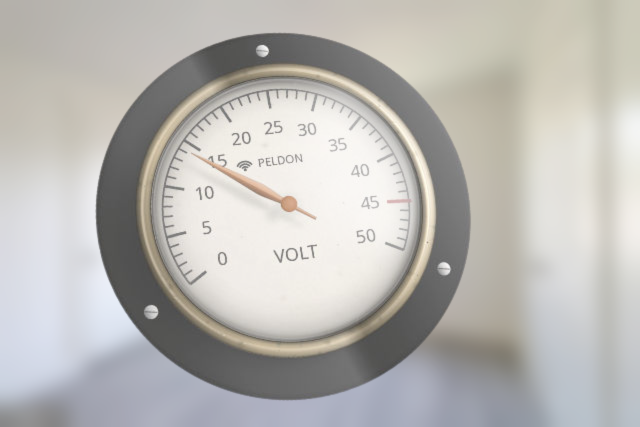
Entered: 14 V
